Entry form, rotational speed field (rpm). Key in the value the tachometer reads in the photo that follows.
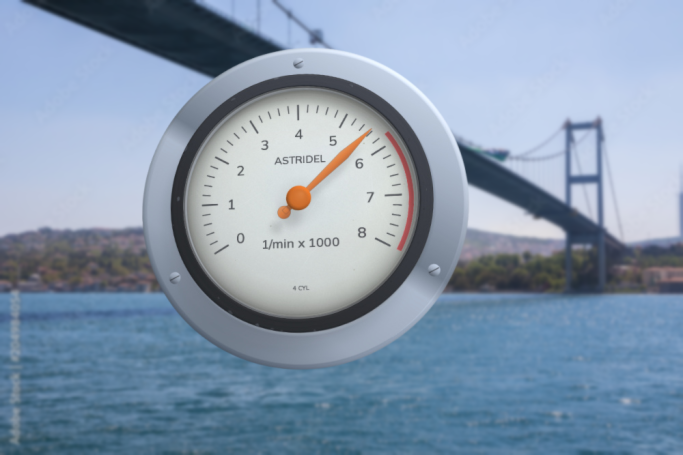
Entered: 5600 rpm
